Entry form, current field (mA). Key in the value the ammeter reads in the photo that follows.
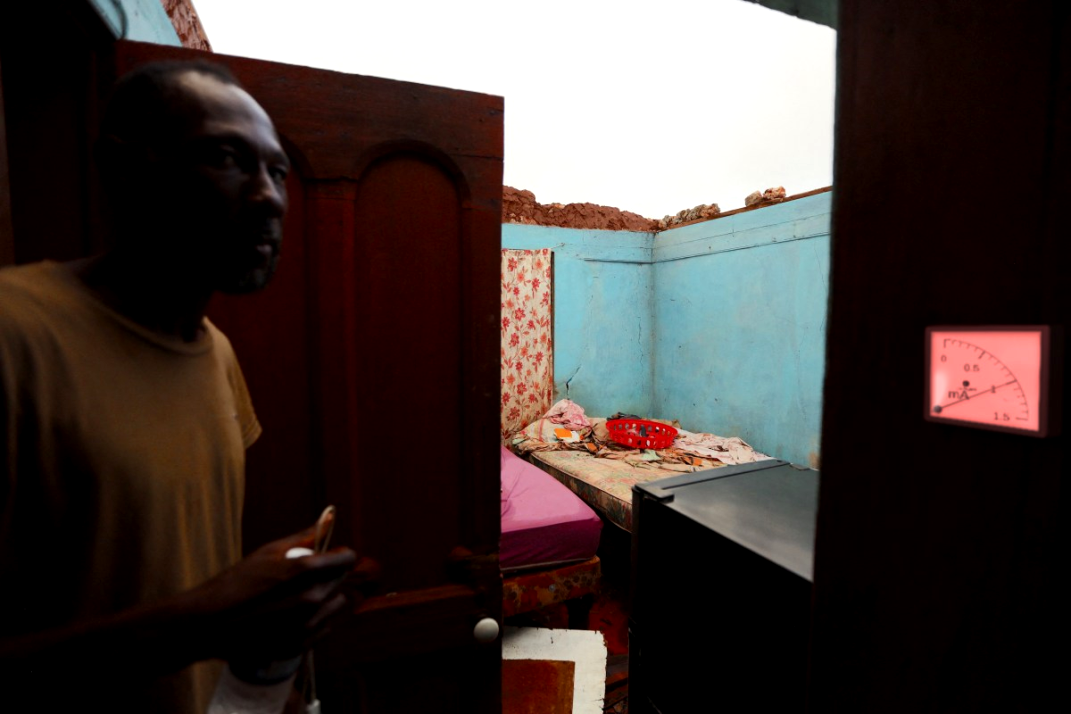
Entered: 1 mA
